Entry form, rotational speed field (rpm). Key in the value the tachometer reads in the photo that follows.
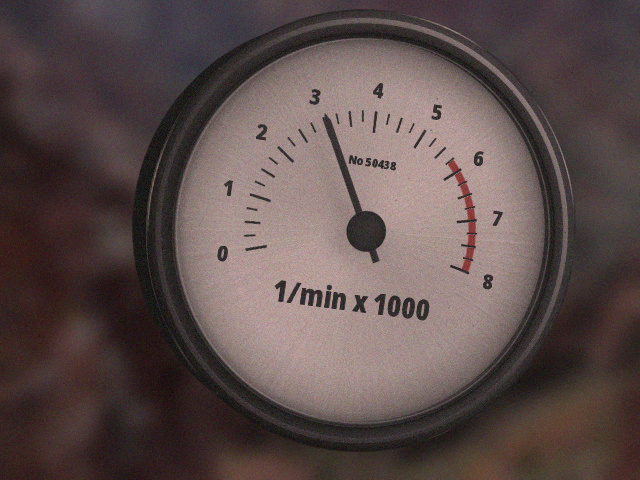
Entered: 3000 rpm
